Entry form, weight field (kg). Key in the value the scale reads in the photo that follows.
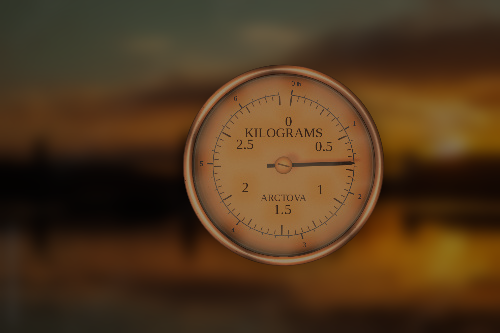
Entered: 0.7 kg
